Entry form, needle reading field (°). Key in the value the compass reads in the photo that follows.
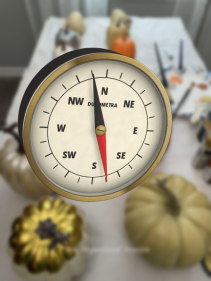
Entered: 165 °
